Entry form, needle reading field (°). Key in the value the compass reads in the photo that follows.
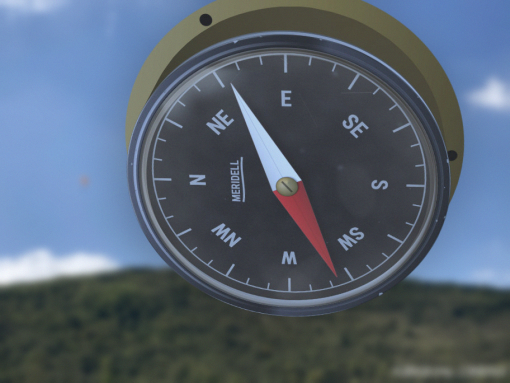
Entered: 245 °
